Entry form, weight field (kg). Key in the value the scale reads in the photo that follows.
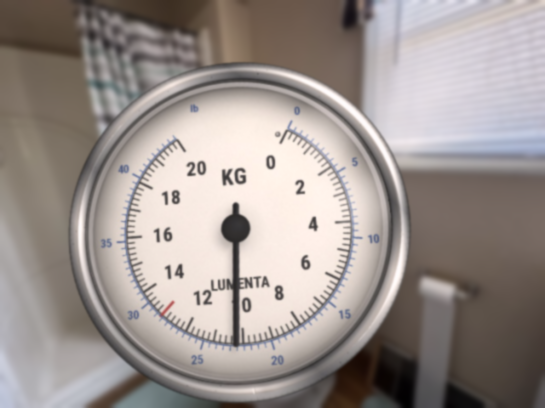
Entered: 10.2 kg
